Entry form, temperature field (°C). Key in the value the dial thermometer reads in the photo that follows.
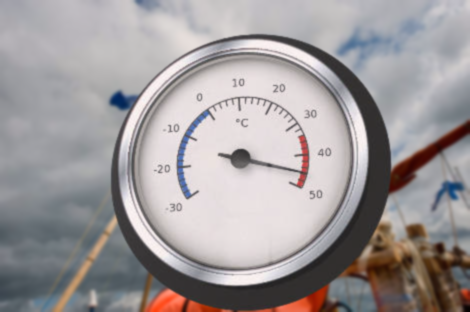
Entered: 46 °C
